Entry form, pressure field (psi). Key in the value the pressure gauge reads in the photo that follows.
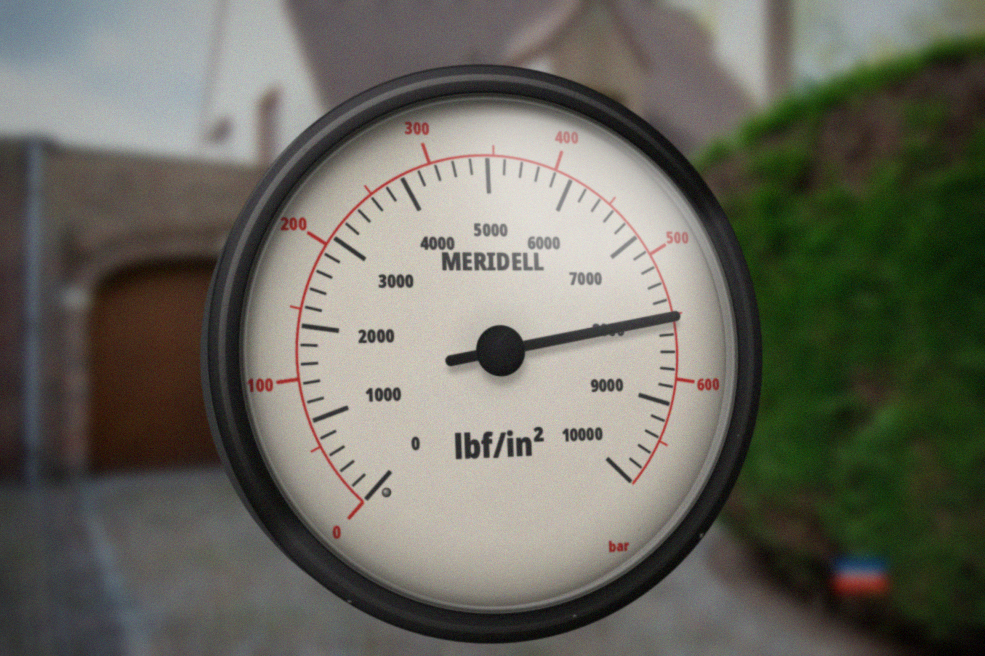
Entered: 8000 psi
